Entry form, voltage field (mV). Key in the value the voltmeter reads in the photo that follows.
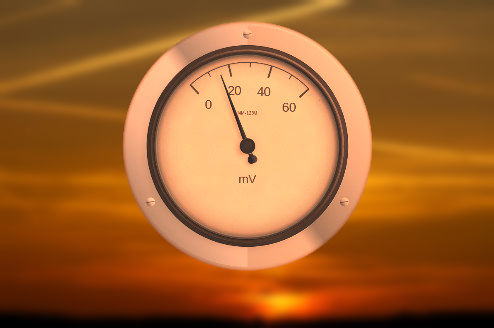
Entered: 15 mV
